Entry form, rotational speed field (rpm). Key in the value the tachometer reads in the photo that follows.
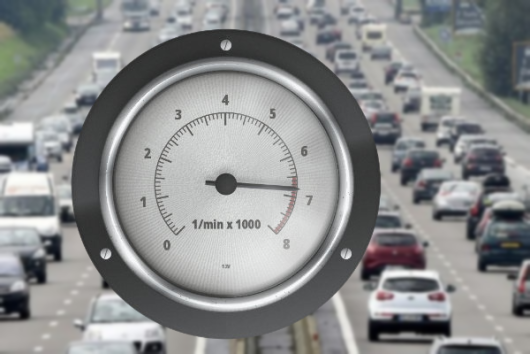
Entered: 6800 rpm
